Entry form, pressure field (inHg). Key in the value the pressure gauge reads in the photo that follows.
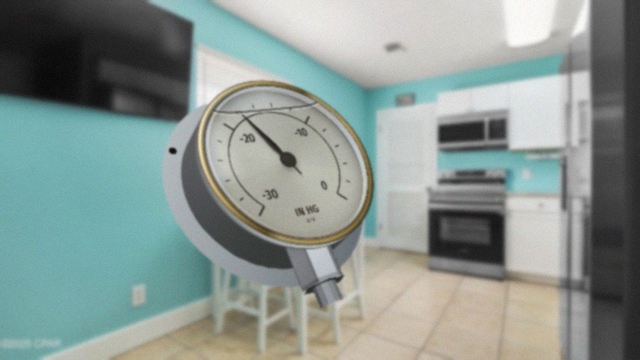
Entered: -18 inHg
